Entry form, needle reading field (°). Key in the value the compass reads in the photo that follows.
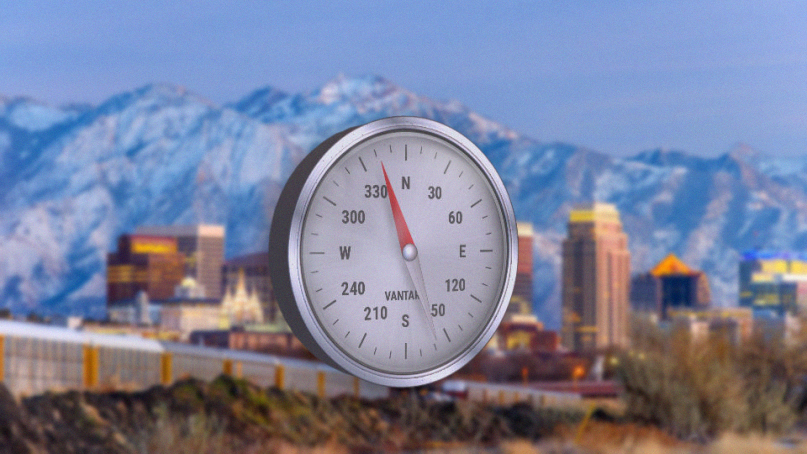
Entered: 340 °
